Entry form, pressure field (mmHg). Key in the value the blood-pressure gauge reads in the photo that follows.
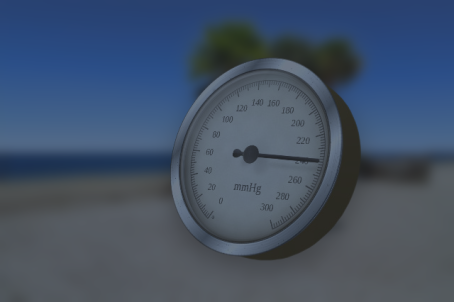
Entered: 240 mmHg
